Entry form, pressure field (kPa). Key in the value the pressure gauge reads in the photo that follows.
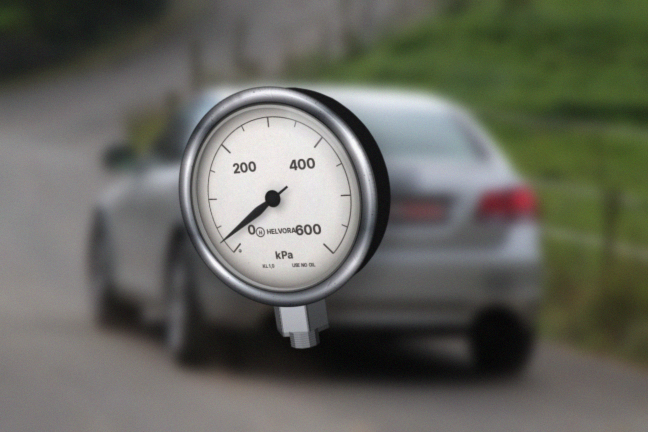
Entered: 25 kPa
